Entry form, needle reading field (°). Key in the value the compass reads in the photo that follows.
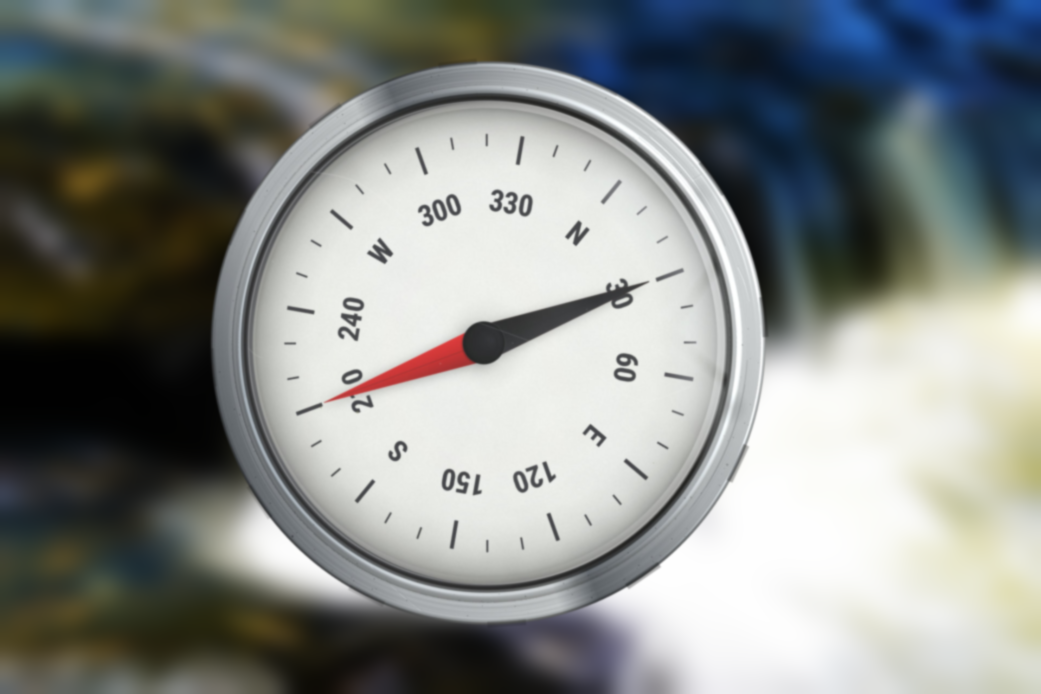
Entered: 210 °
